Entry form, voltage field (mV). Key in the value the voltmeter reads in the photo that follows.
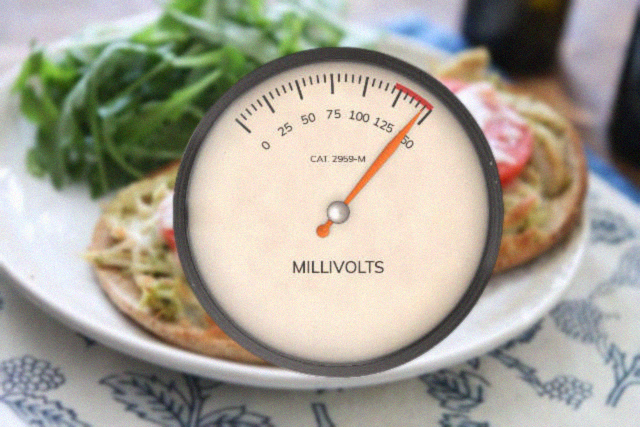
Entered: 145 mV
